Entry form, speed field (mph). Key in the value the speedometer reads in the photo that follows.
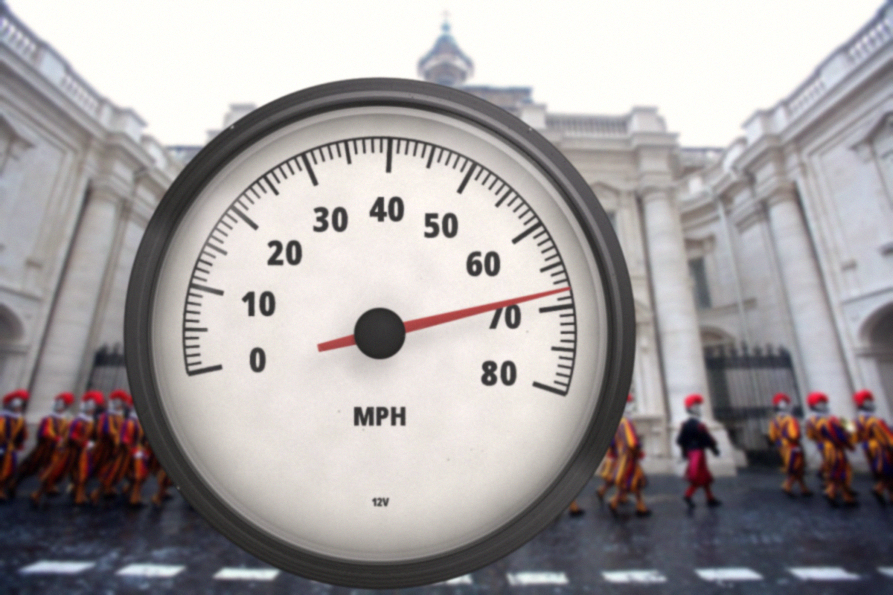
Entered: 68 mph
